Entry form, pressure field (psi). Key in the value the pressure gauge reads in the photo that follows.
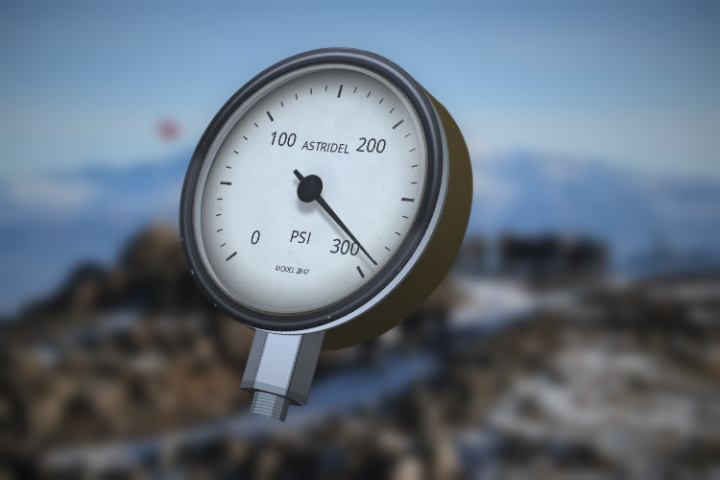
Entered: 290 psi
